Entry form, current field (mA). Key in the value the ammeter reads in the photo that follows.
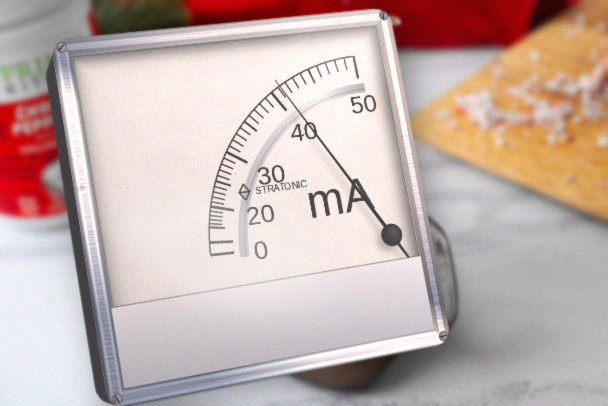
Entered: 41 mA
